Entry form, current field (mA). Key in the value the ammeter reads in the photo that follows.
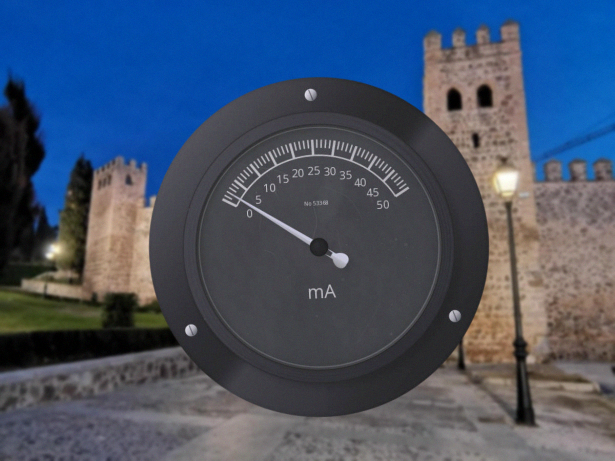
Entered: 2 mA
